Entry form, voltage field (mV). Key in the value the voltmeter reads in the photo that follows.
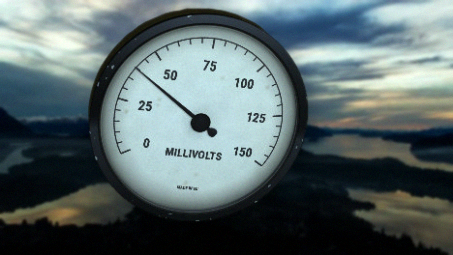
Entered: 40 mV
